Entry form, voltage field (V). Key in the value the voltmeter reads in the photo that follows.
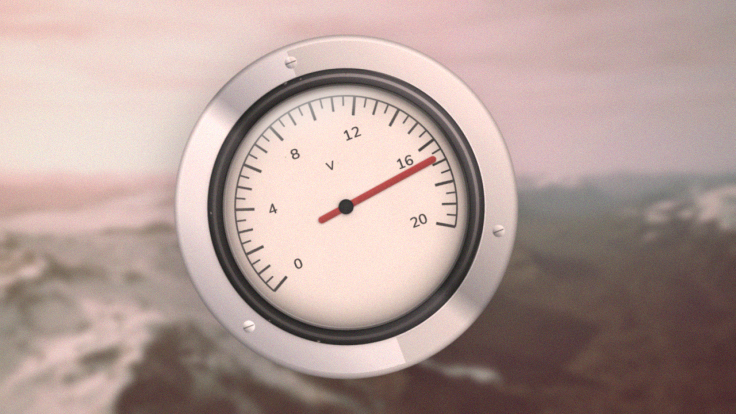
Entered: 16.75 V
